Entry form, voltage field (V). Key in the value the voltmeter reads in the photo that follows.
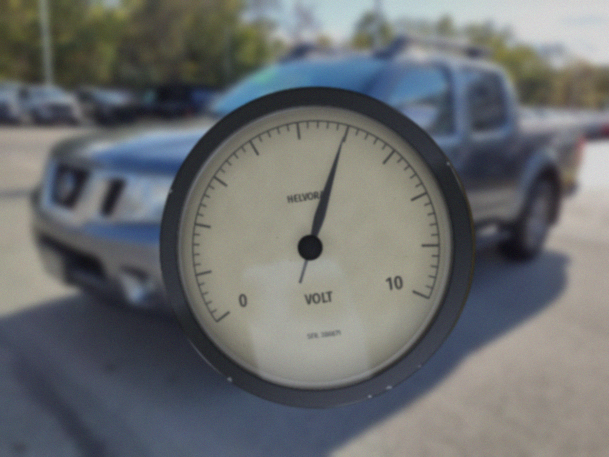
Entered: 6 V
